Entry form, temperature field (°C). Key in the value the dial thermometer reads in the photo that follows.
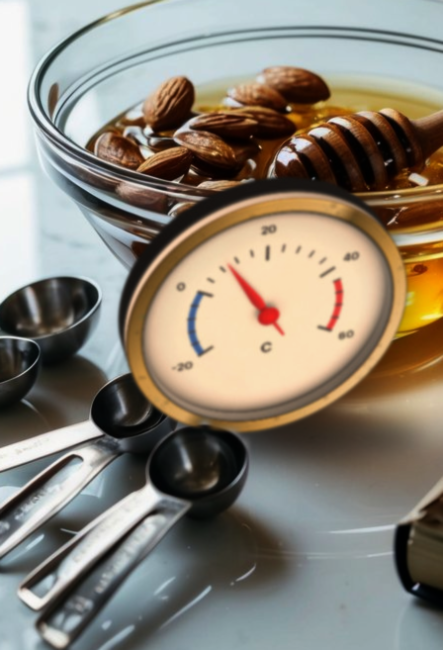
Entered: 10 °C
